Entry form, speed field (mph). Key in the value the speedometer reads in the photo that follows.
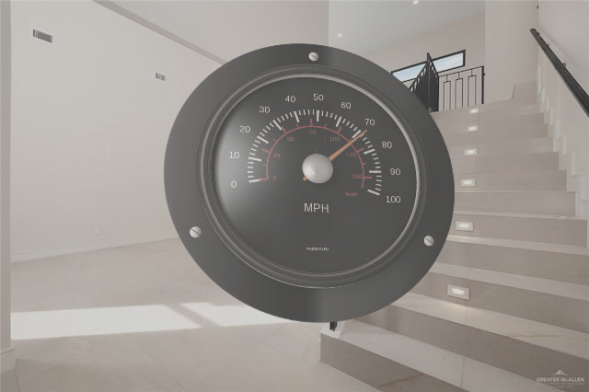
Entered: 72 mph
